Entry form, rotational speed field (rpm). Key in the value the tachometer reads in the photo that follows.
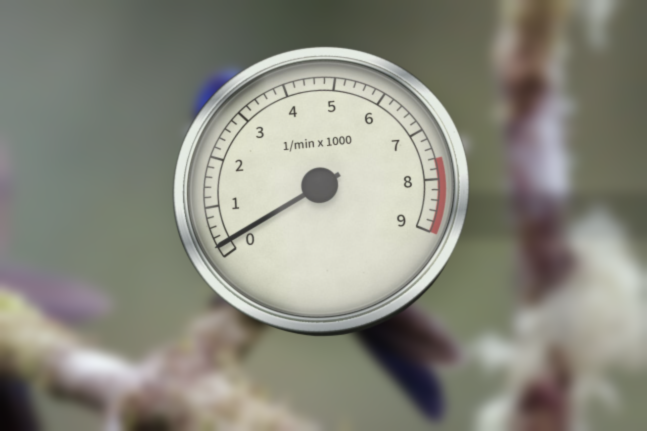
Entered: 200 rpm
